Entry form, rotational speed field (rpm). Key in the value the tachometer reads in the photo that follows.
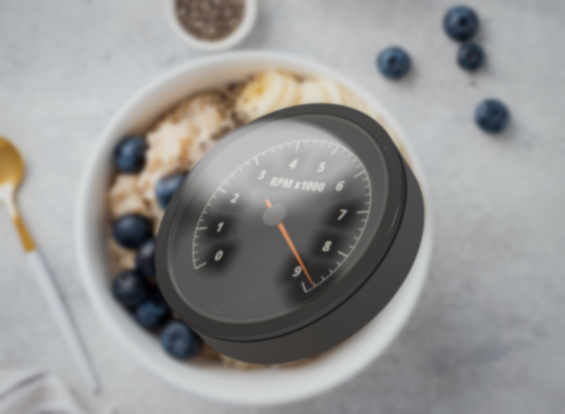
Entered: 8800 rpm
